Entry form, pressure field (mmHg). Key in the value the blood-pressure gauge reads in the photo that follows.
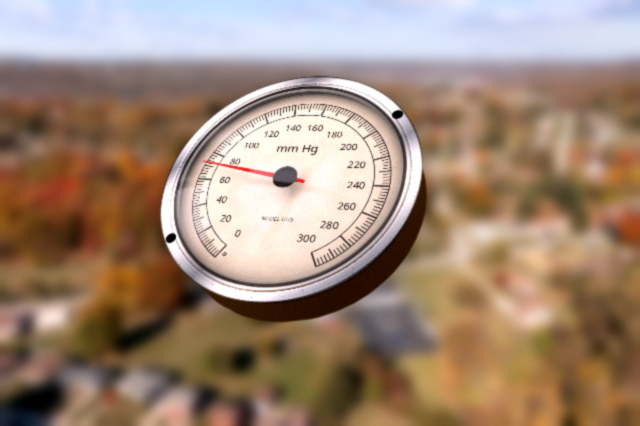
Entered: 70 mmHg
